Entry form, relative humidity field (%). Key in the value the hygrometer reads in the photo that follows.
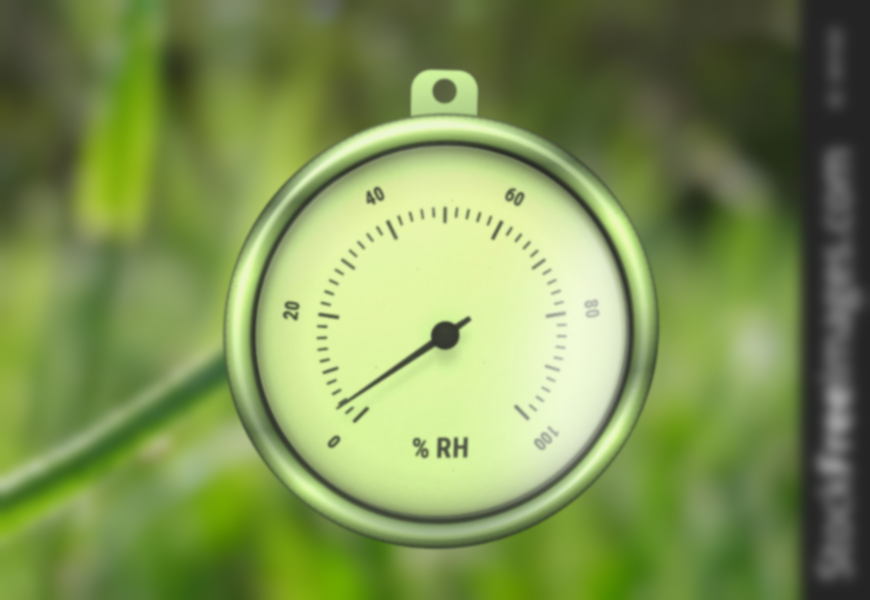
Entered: 4 %
